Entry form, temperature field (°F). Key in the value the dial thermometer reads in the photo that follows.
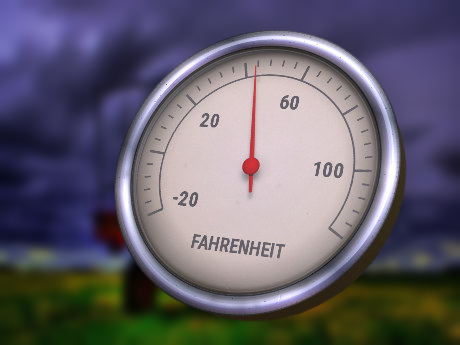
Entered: 44 °F
